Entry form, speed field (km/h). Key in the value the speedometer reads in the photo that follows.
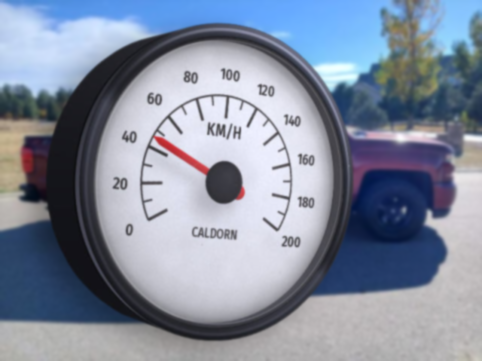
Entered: 45 km/h
